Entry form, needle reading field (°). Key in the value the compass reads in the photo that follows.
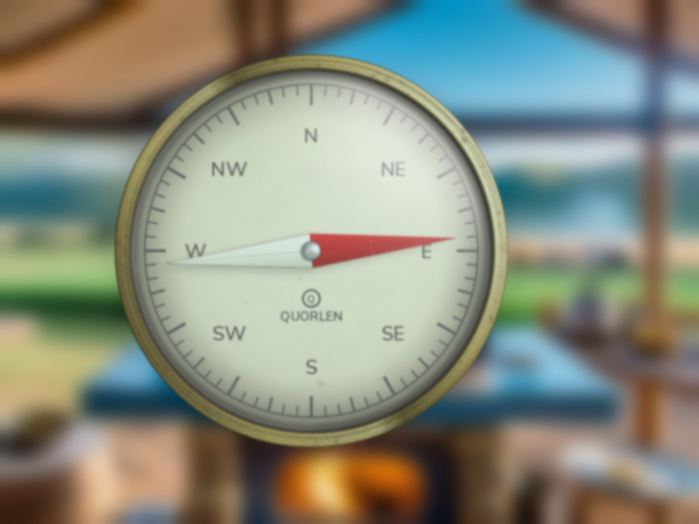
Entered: 85 °
